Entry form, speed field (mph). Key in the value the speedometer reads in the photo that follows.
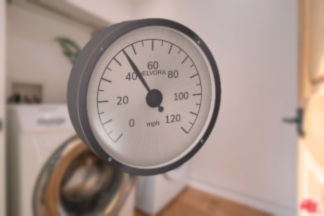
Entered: 45 mph
